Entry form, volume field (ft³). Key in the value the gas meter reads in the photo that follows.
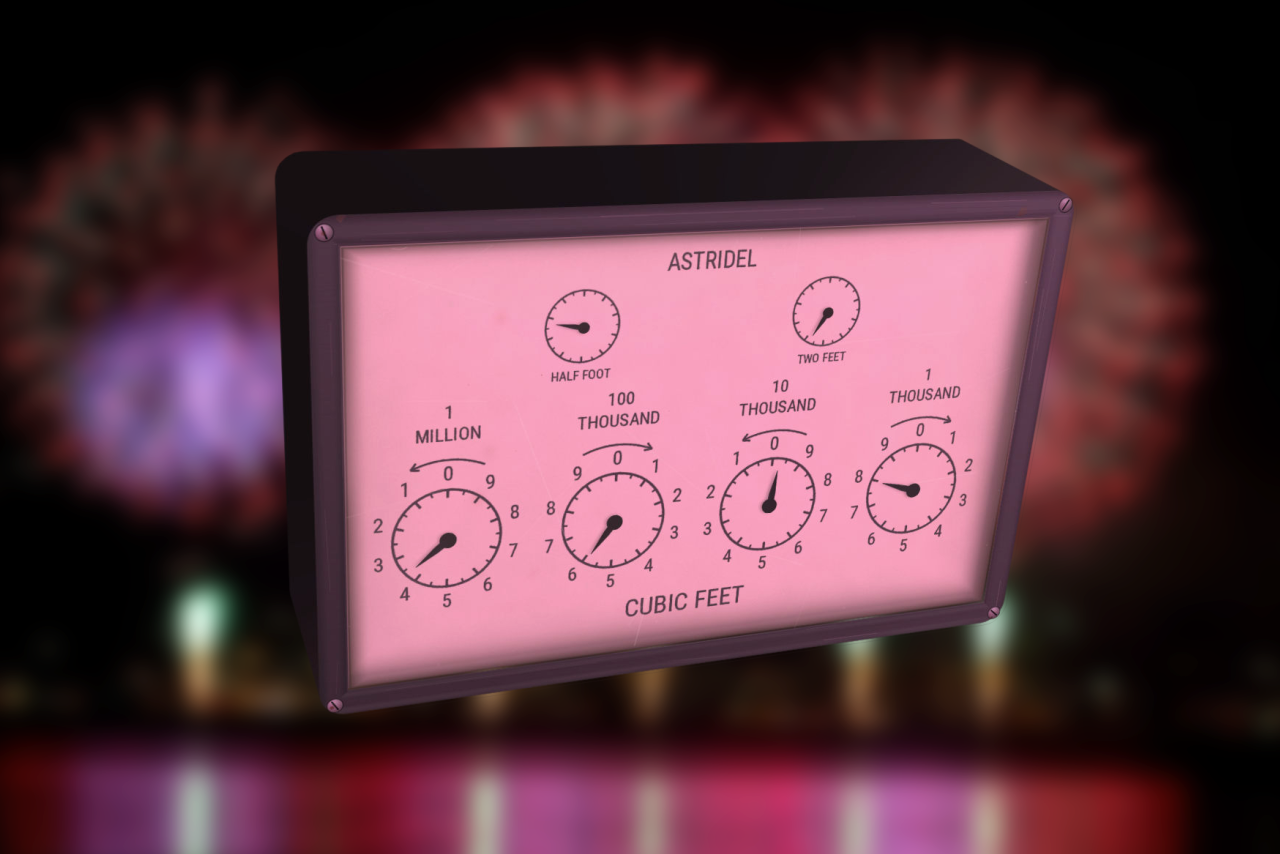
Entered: 359800 ft³
